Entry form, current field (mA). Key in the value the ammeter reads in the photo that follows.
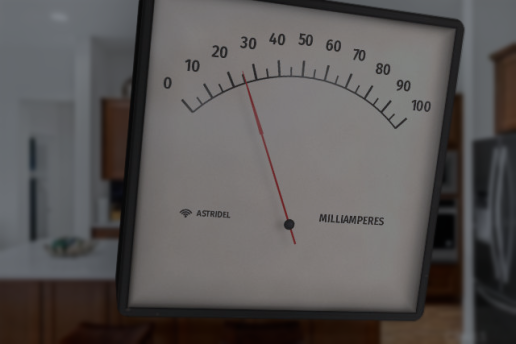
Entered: 25 mA
